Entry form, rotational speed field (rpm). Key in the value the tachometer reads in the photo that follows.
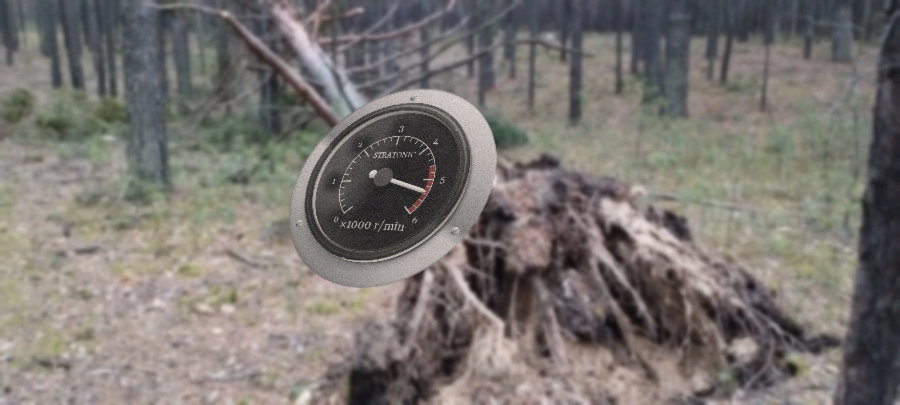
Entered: 5400 rpm
